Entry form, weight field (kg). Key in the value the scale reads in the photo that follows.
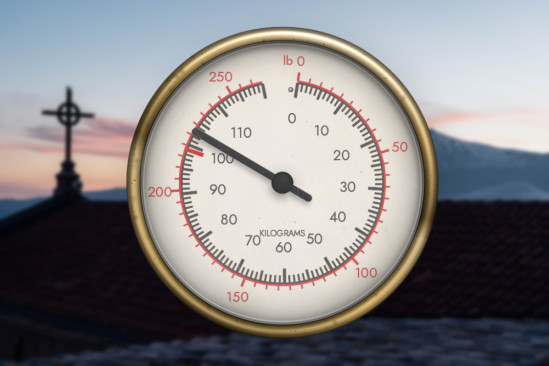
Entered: 103 kg
